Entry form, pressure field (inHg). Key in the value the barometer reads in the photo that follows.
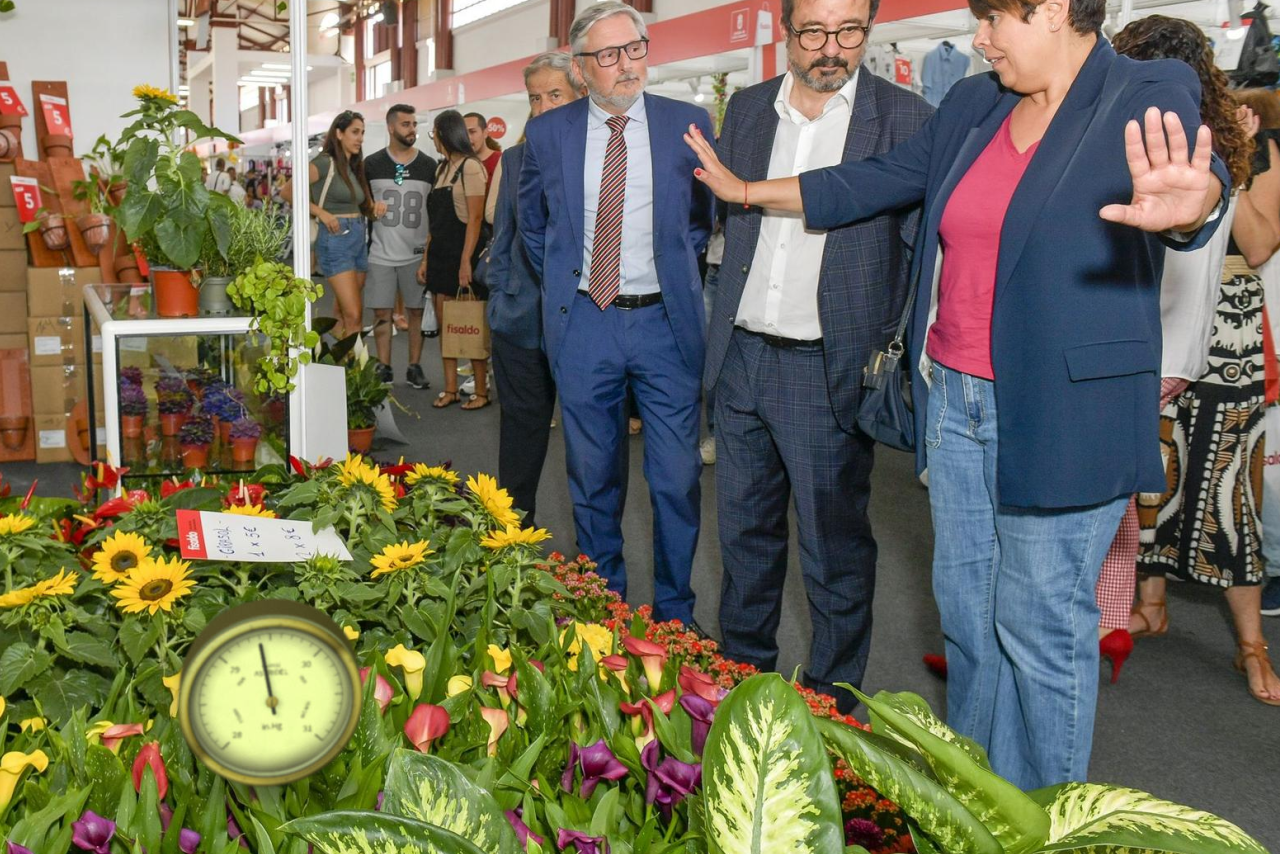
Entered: 29.4 inHg
